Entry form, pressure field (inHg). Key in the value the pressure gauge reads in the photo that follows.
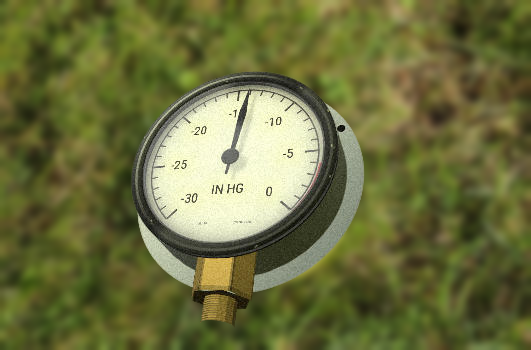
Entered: -14 inHg
